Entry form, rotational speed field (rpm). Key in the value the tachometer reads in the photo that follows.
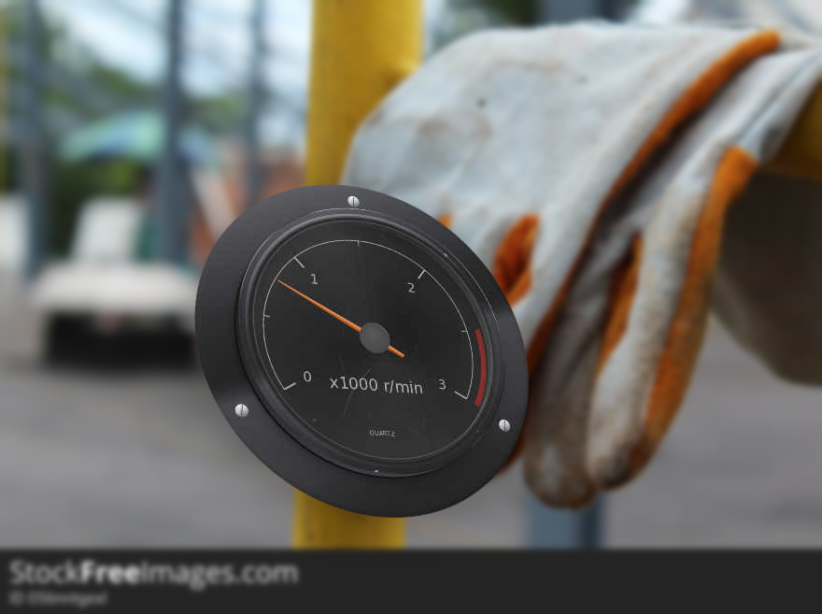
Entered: 750 rpm
